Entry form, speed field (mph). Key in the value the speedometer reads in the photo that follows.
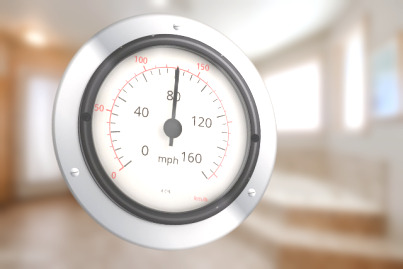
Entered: 80 mph
